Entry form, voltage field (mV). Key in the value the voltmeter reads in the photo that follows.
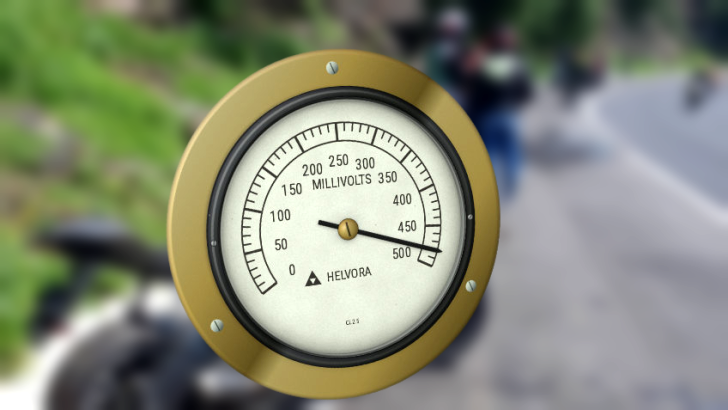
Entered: 480 mV
